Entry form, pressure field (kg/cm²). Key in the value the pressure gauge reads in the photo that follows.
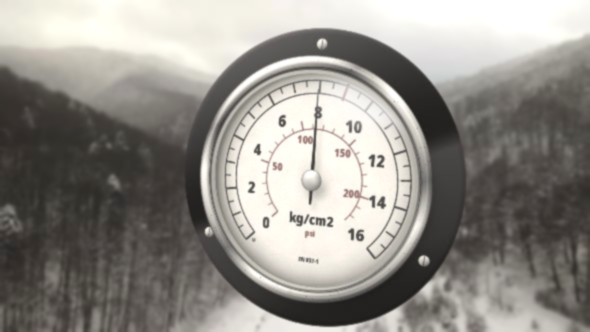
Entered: 8 kg/cm²
